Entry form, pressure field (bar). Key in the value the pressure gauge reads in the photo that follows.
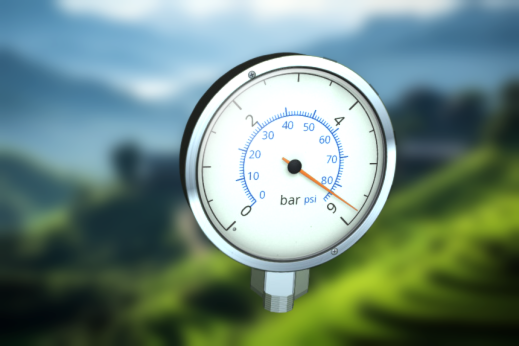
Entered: 5.75 bar
